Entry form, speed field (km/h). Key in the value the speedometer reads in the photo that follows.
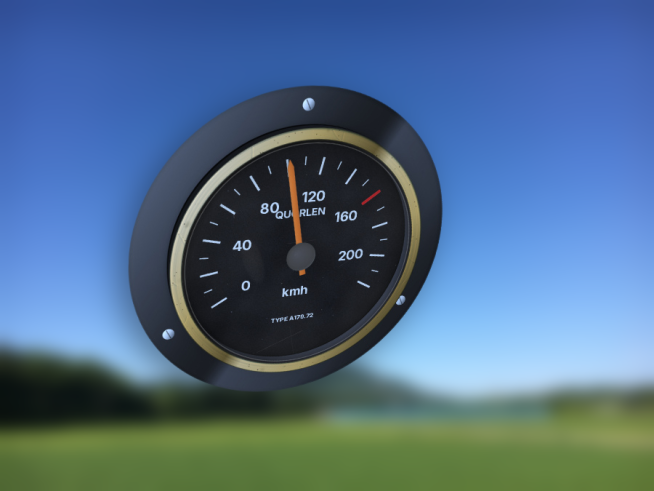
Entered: 100 km/h
